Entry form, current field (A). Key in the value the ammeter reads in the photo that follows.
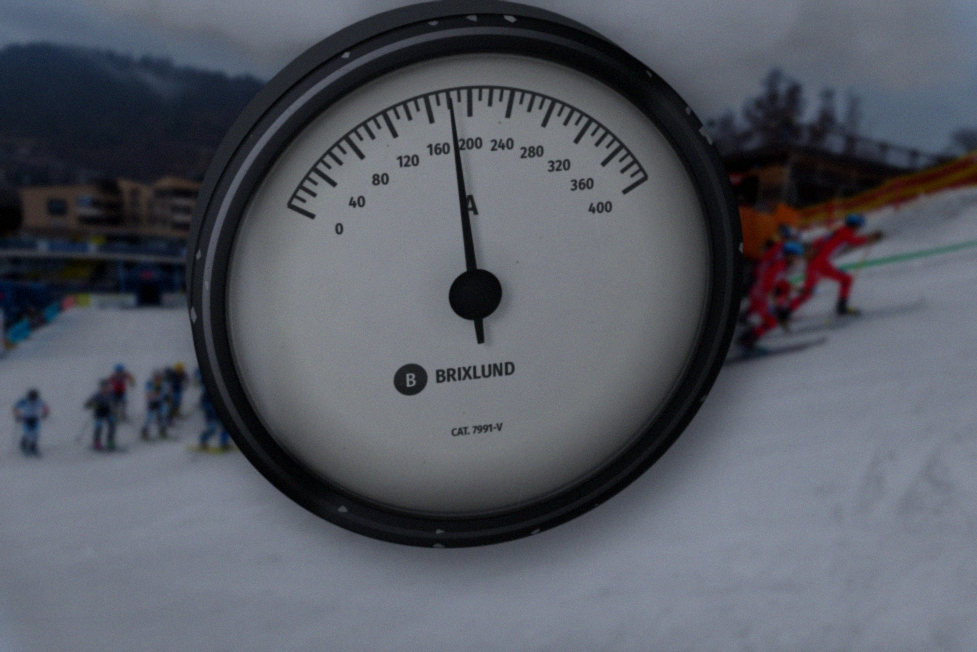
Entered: 180 A
